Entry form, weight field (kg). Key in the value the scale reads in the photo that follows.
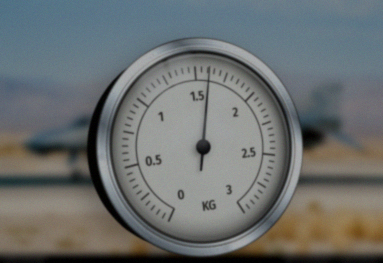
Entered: 1.6 kg
